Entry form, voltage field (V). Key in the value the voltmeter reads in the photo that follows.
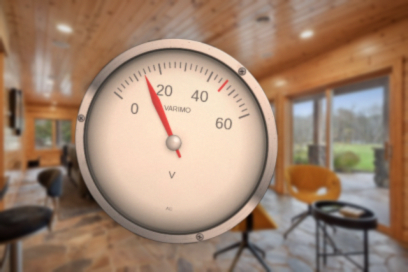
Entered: 14 V
